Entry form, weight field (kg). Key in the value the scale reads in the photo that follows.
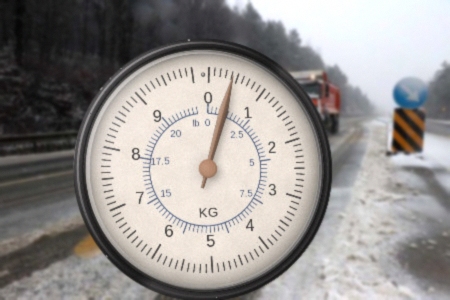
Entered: 0.4 kg
